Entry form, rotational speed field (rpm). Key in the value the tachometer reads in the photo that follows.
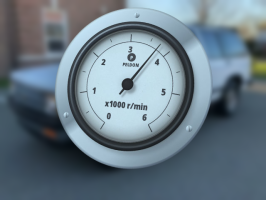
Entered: 3750 rpm
